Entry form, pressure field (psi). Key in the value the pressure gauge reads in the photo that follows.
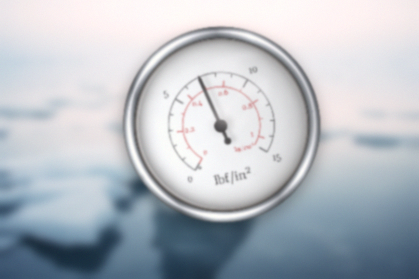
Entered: 7 psi
